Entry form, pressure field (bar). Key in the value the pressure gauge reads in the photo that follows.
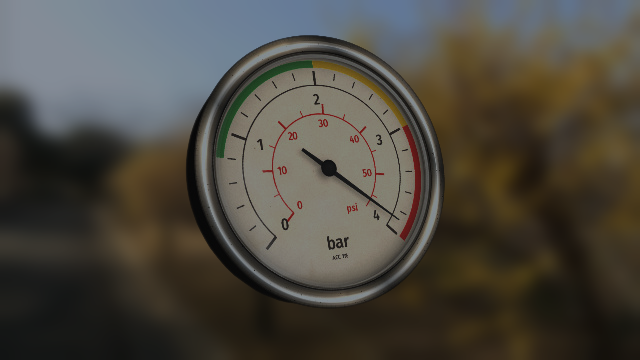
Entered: 3.9 bar
